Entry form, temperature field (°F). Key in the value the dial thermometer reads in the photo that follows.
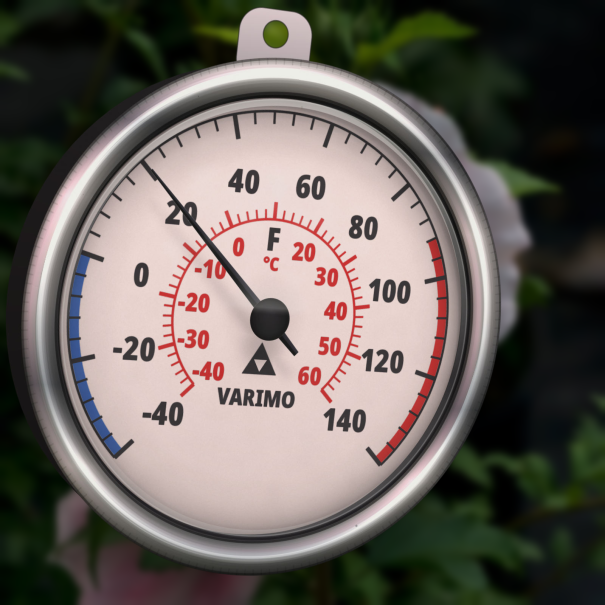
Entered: 20 °F
